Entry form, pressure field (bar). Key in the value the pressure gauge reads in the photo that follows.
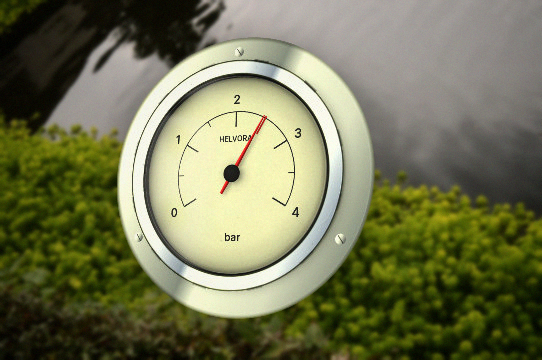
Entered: 2.5 bar
